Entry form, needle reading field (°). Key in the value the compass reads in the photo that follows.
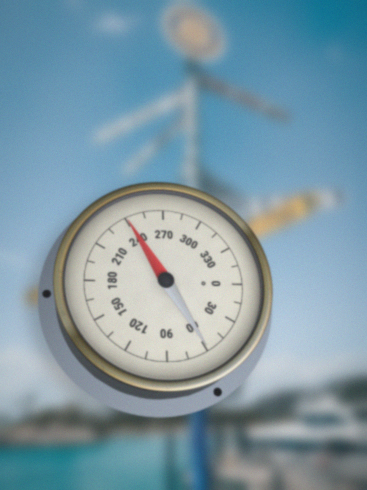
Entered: 240 °
